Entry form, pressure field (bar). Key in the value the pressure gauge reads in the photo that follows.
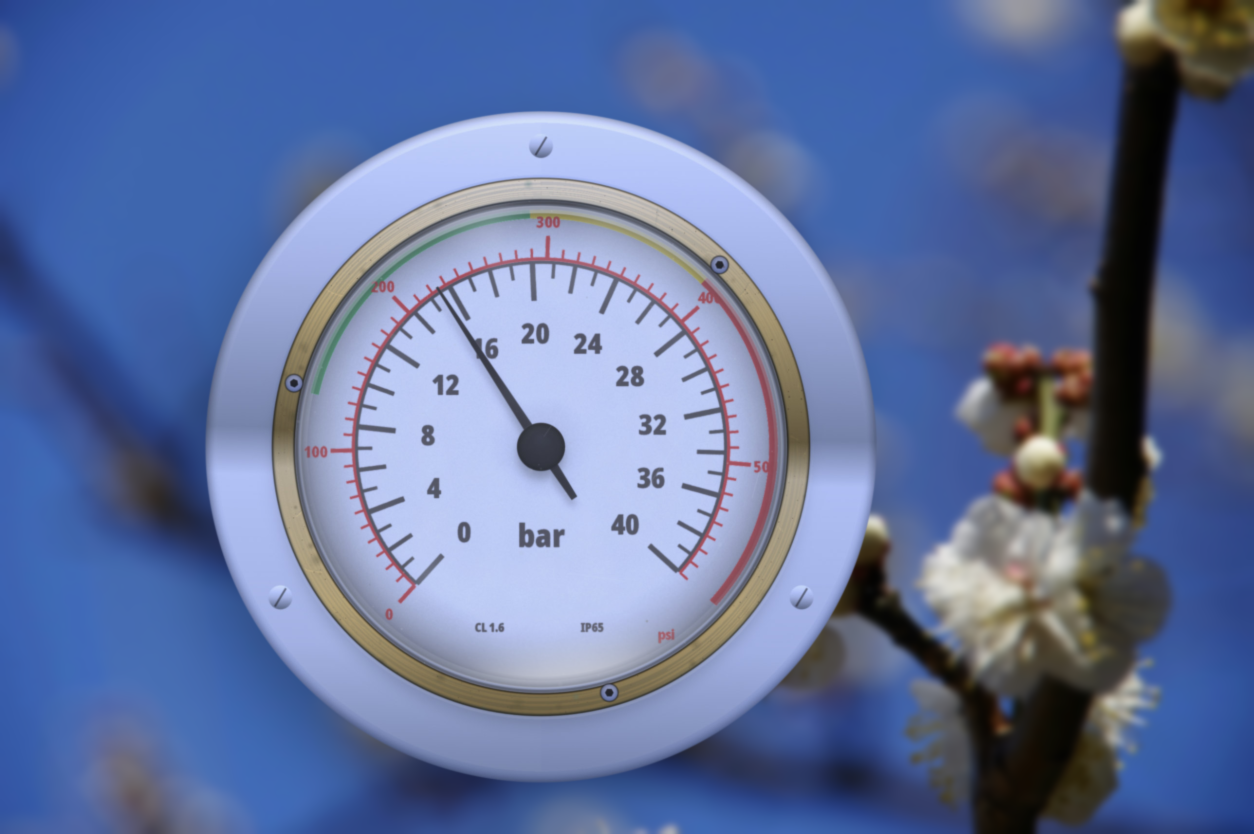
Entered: 15.5 bar
